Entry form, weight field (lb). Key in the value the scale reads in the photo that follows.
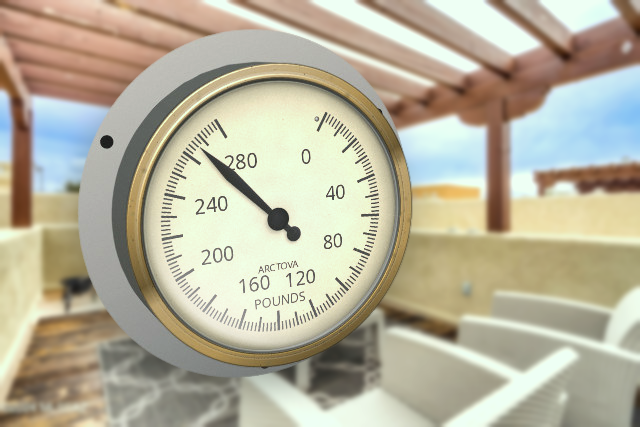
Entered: 266 lb
